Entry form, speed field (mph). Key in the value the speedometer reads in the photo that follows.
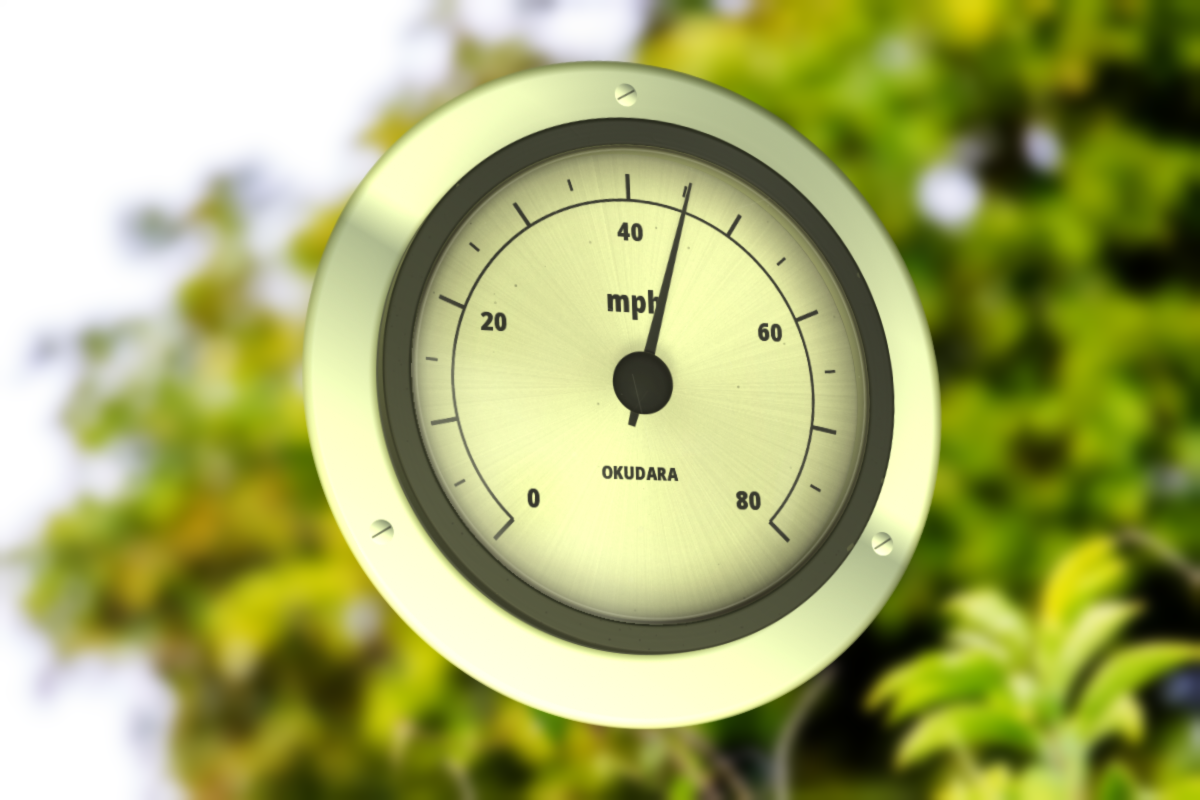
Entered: 45 mph
